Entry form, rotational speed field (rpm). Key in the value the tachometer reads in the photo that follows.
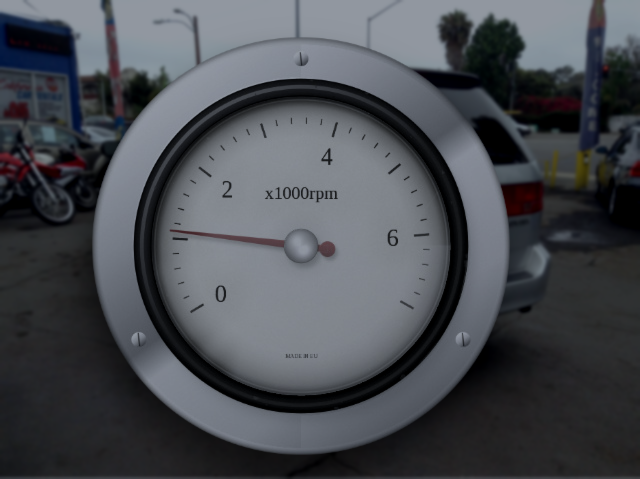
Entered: 1100 rpm
